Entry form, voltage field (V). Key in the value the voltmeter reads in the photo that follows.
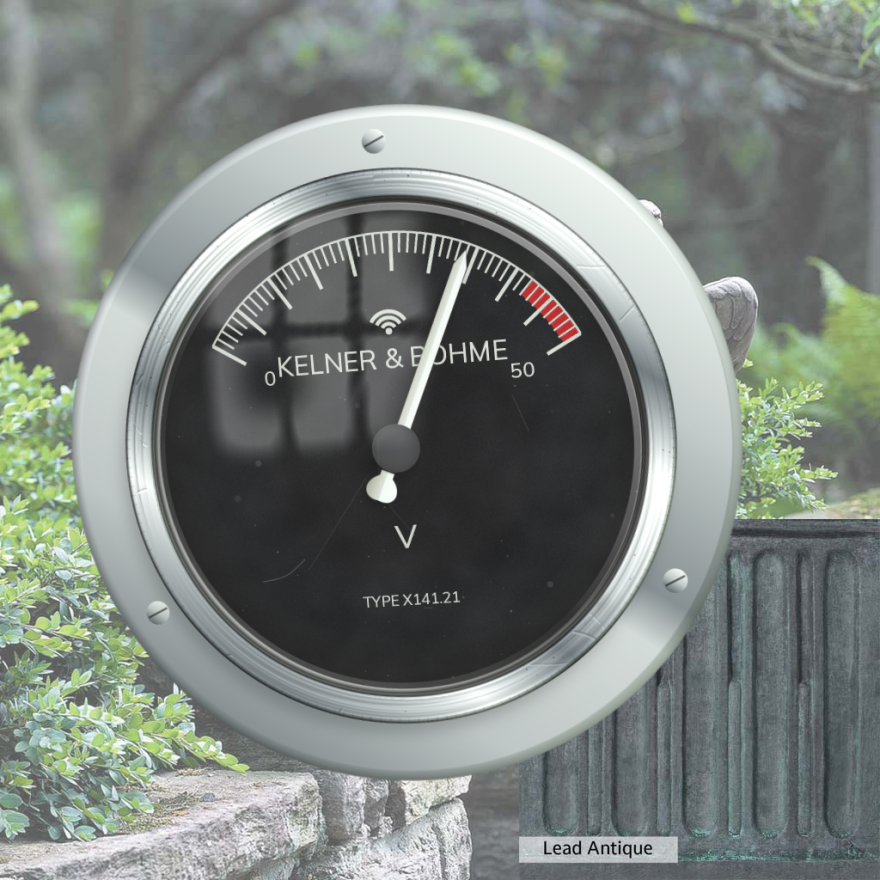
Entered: 34 V
